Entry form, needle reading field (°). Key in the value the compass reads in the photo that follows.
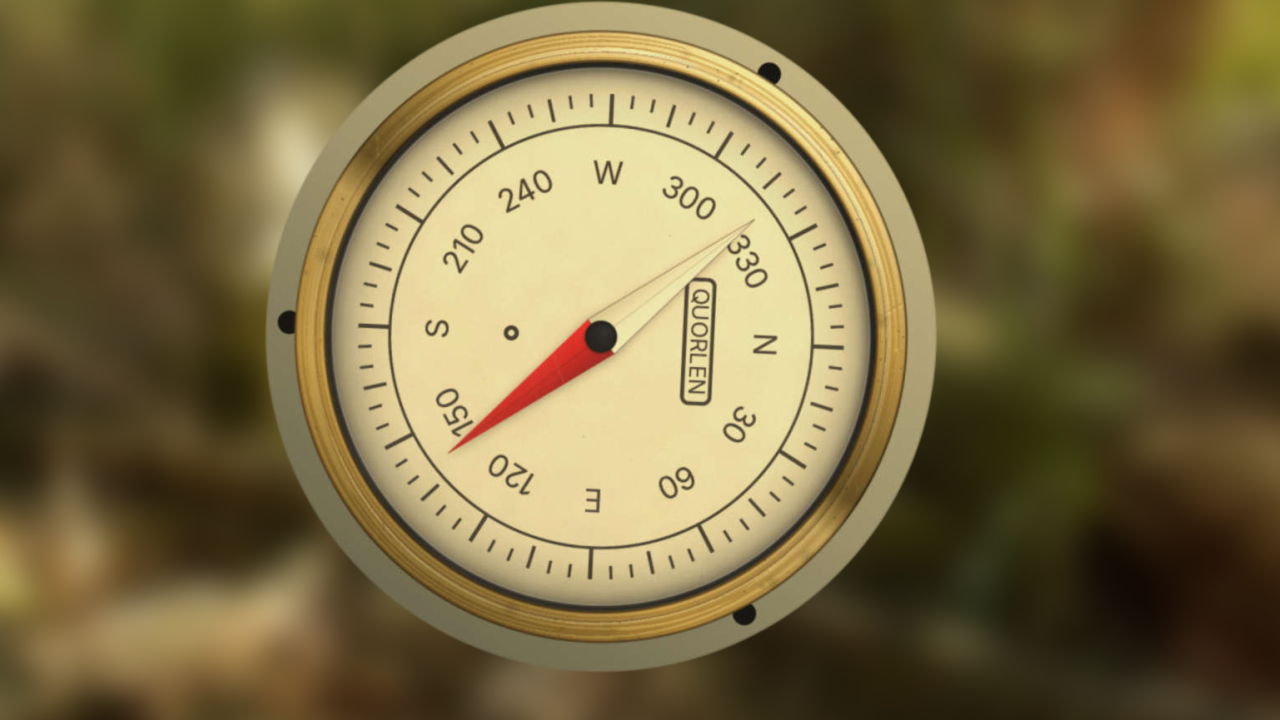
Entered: 140 °
